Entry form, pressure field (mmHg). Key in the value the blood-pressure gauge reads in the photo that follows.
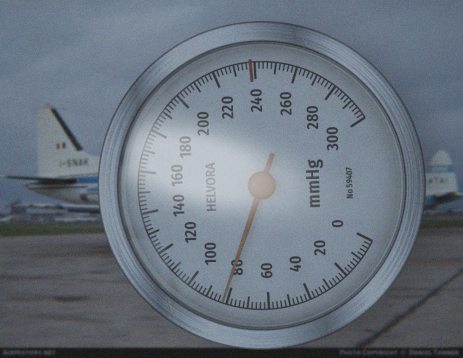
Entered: 82 mmHg
